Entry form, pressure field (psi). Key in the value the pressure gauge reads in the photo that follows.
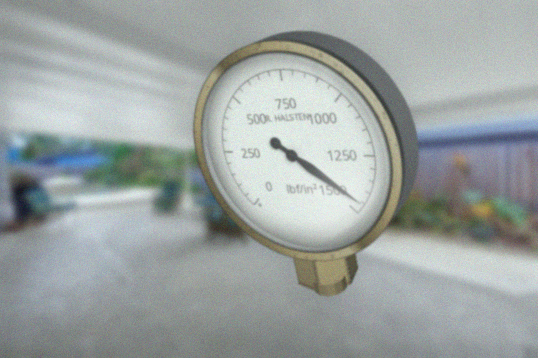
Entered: 1450 psi
